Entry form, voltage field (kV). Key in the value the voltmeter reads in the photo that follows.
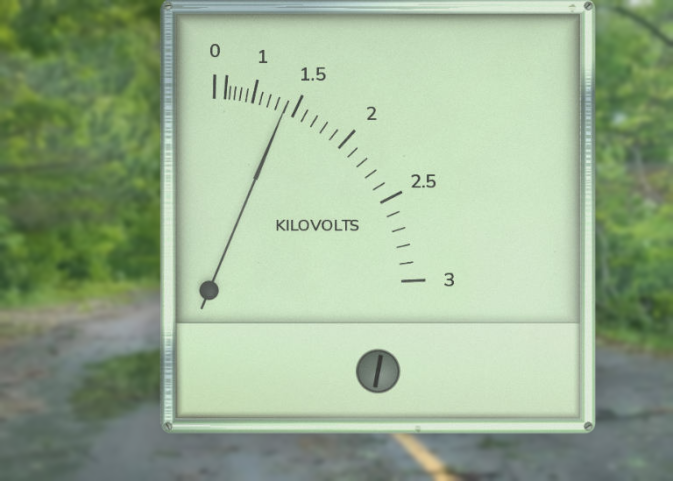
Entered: 1.4 kV
